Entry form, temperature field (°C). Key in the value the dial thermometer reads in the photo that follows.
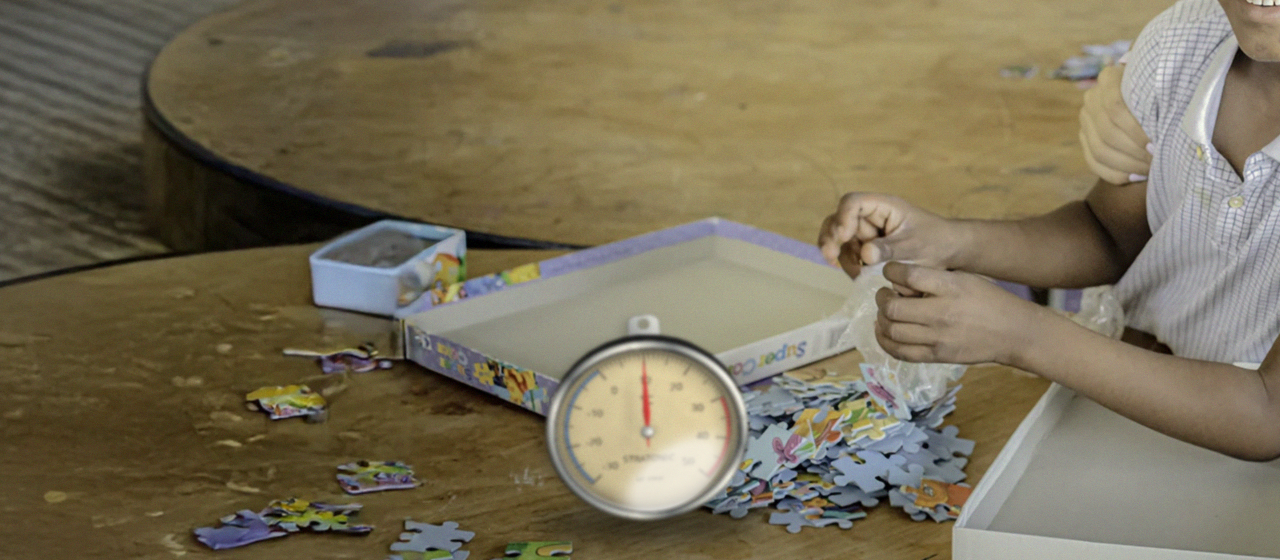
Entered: 10 °C
